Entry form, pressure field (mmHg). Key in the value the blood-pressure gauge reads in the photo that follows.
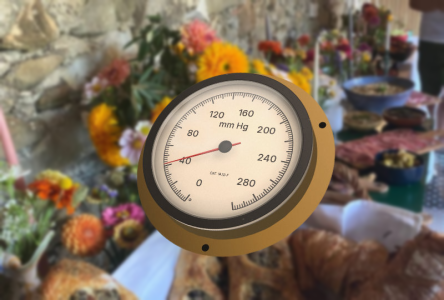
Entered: 40 mmHg
